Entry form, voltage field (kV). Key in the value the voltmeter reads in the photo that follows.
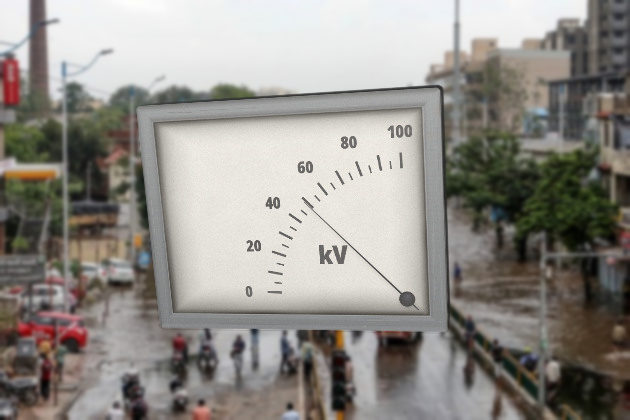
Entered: 50 kV
